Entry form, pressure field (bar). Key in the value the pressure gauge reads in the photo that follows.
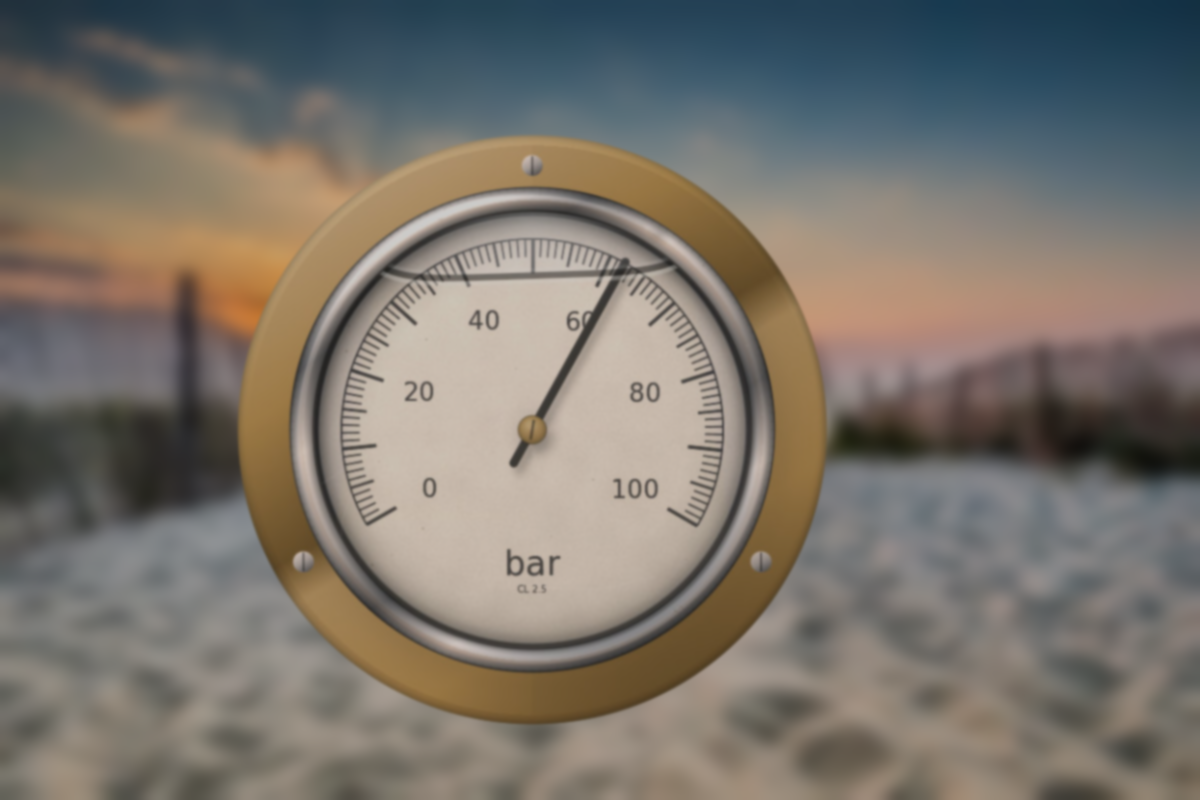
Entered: 62 bar
